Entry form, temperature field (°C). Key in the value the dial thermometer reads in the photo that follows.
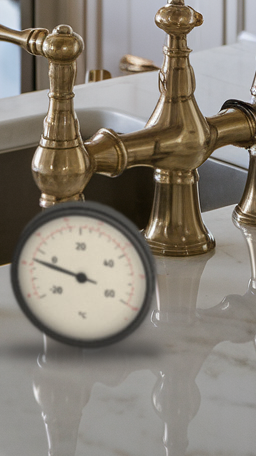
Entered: -4 °C
